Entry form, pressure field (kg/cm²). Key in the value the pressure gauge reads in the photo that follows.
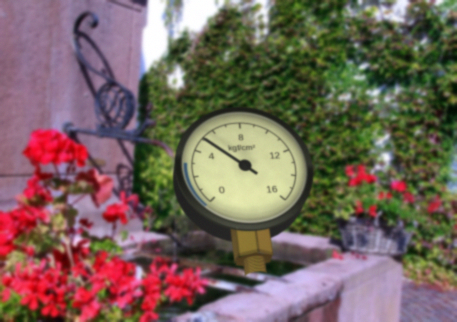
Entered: 5 kg/cm²
